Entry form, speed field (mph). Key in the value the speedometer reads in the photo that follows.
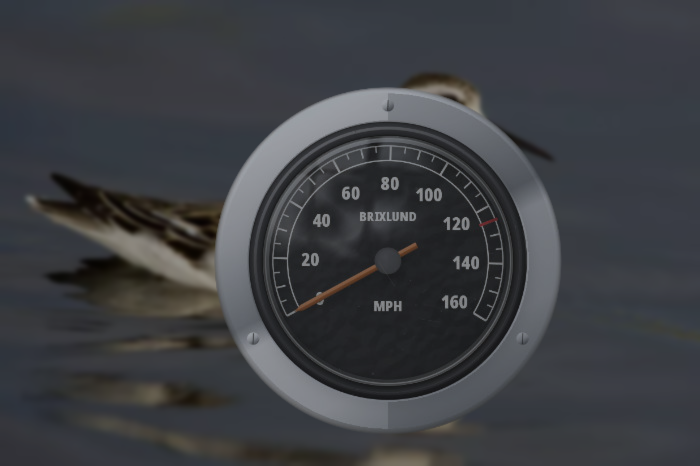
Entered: 0 mph
